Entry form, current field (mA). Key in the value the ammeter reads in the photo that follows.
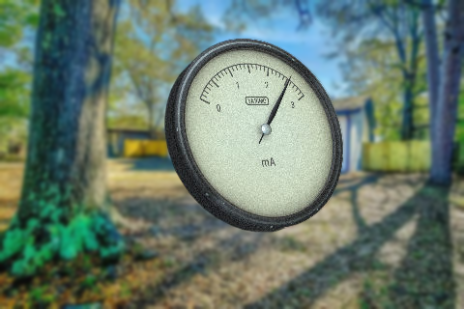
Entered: 2.5 mA
